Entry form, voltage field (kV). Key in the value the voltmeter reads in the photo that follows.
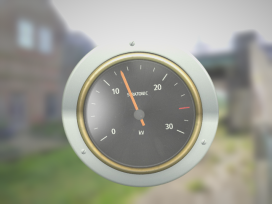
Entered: 13 kV
